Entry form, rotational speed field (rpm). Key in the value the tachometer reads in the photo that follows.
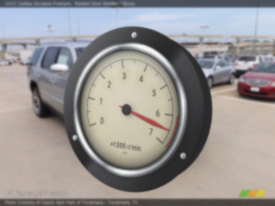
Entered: 6500 rpm
